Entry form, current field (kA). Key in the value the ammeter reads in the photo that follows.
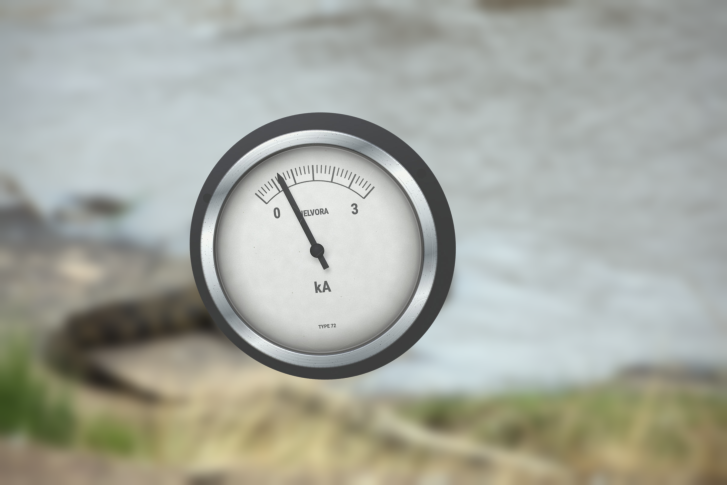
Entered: 0.7 kA
